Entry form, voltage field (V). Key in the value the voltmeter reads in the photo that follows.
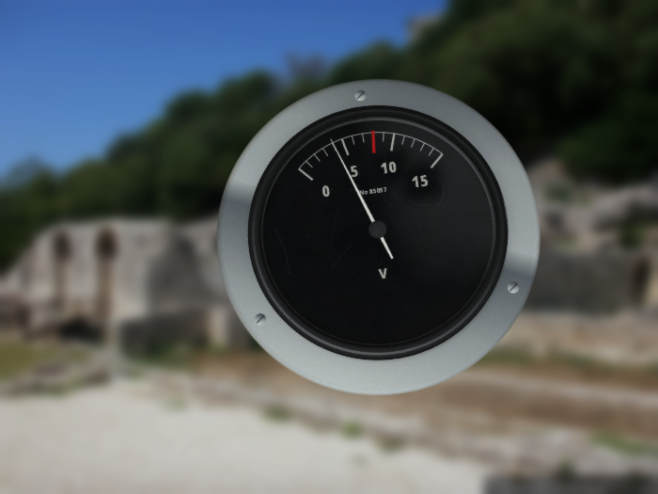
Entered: 4 V
